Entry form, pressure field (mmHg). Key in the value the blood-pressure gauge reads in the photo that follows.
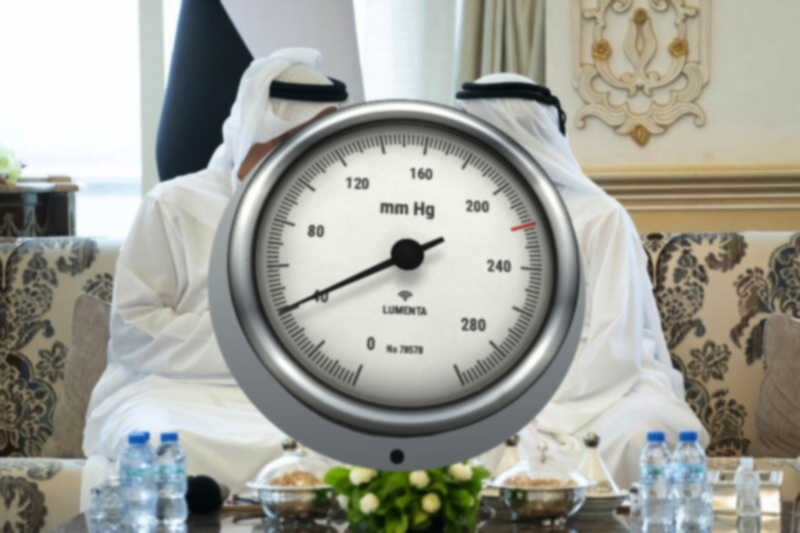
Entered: 40 mmHg
